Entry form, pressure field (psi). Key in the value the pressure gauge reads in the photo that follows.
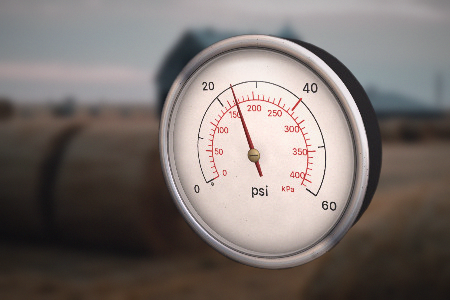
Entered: 25 psi
